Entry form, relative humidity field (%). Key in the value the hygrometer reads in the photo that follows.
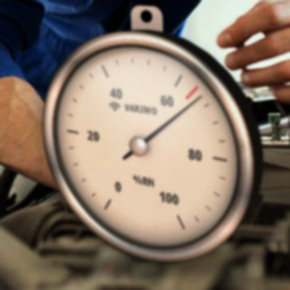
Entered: 66 %
